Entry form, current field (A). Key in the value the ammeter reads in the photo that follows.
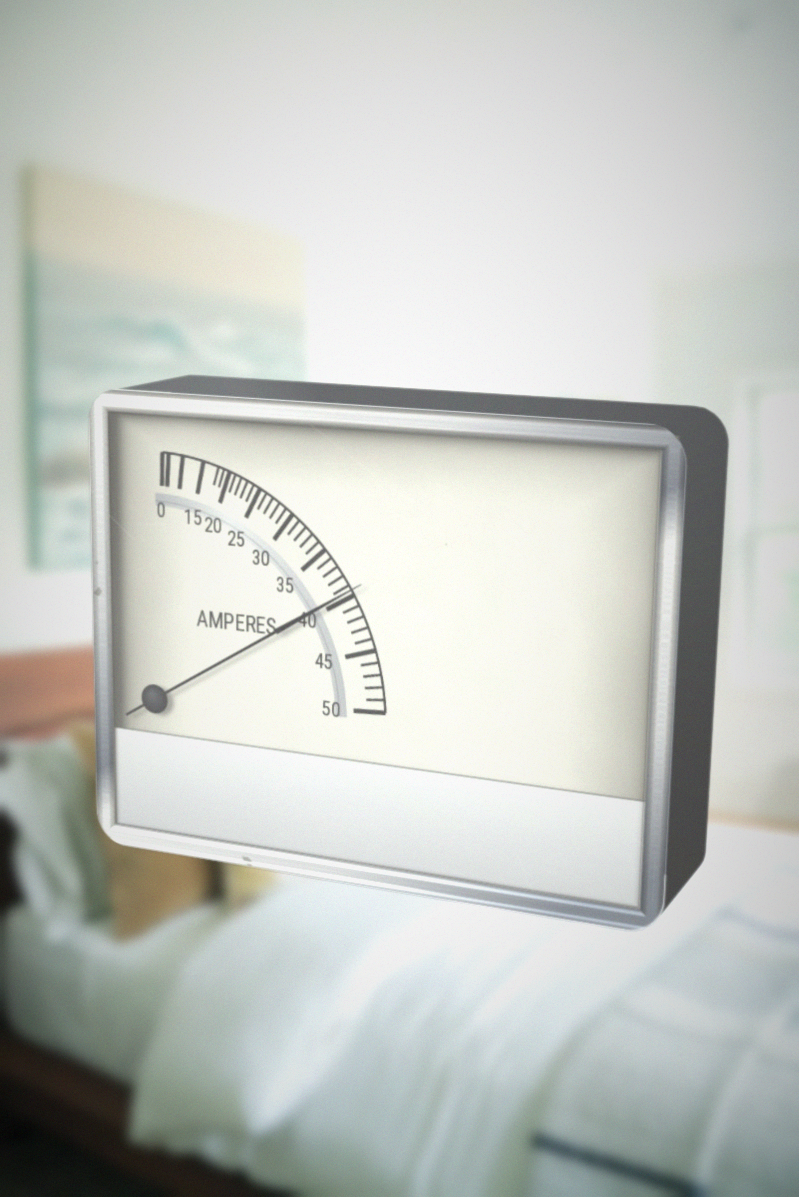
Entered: 39.5 A
